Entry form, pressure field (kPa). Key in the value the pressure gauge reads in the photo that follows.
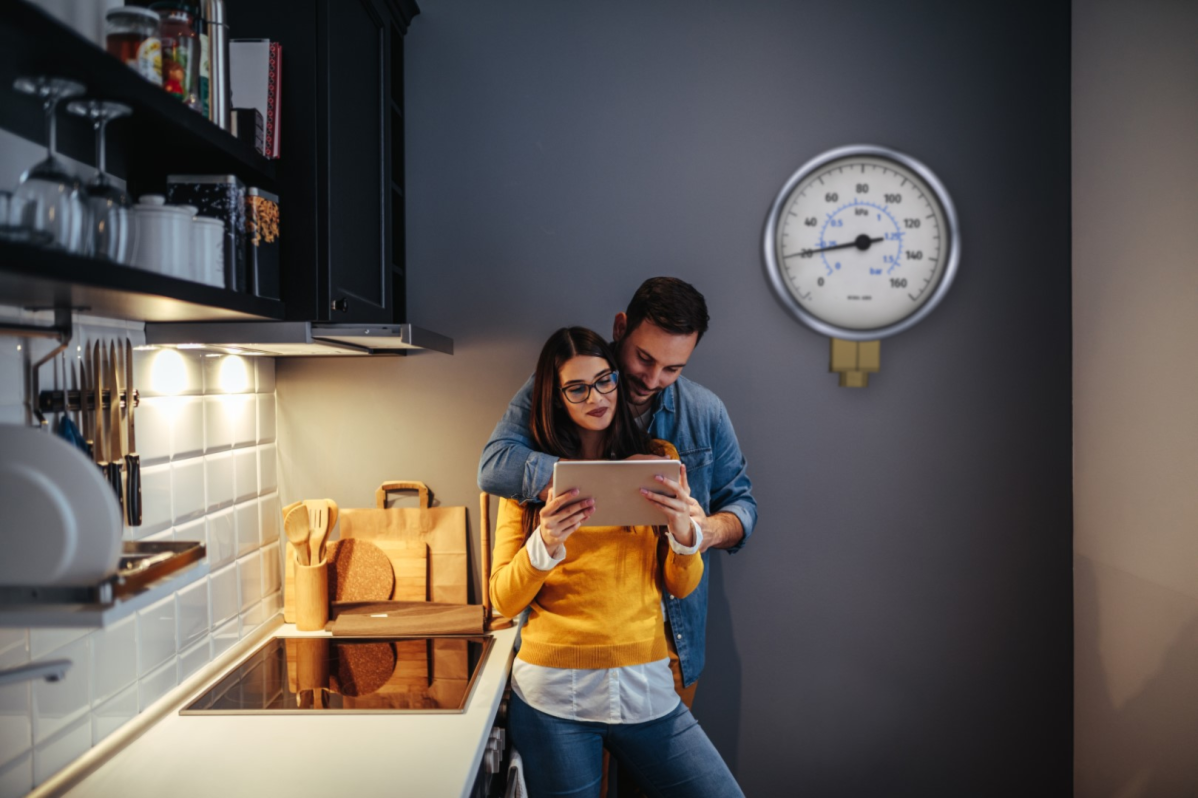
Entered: 20 kPa
